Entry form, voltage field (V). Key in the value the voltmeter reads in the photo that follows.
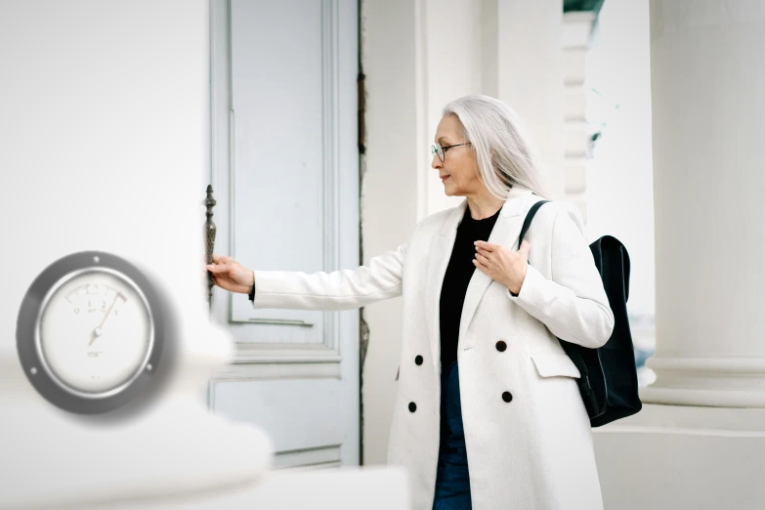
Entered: 2.5 V
